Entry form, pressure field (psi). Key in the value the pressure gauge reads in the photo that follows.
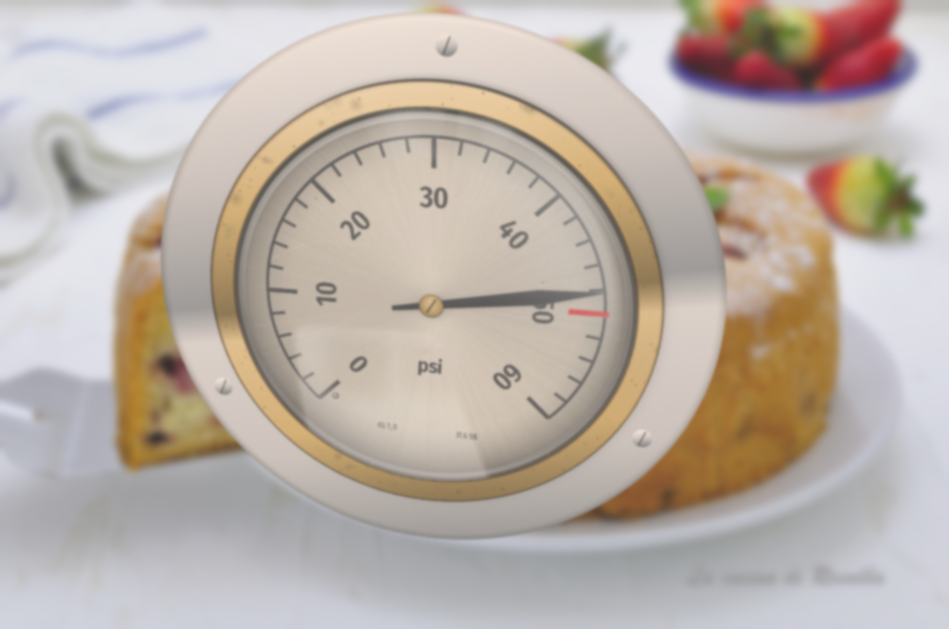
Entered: 48 psi
